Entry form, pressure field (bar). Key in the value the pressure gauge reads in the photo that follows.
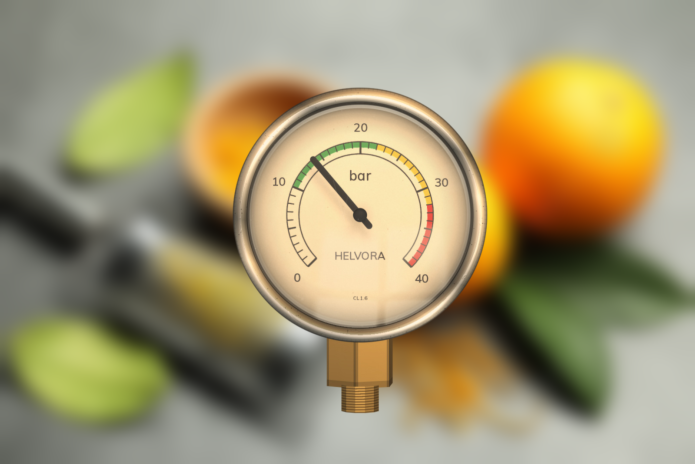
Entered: 14 bar
